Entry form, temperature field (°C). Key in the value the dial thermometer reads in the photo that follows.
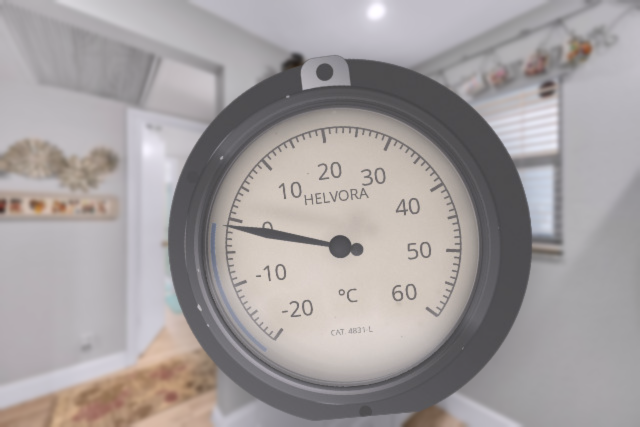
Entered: -1 °C
